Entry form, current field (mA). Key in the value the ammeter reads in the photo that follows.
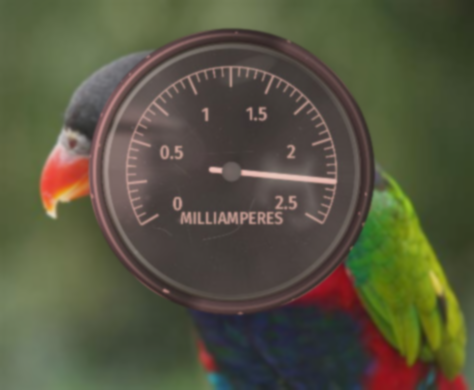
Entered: 2.25 mA
